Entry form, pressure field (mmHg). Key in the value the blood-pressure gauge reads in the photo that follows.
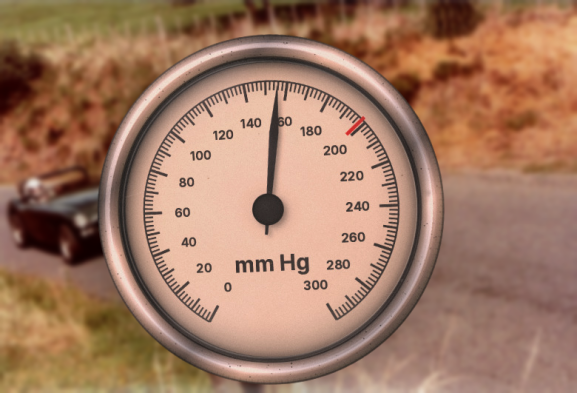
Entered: 156 mmHg
